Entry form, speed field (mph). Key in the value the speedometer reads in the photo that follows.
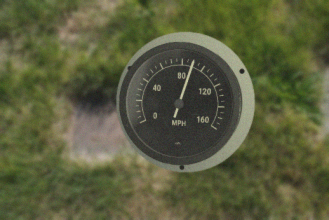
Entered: 90 mph
